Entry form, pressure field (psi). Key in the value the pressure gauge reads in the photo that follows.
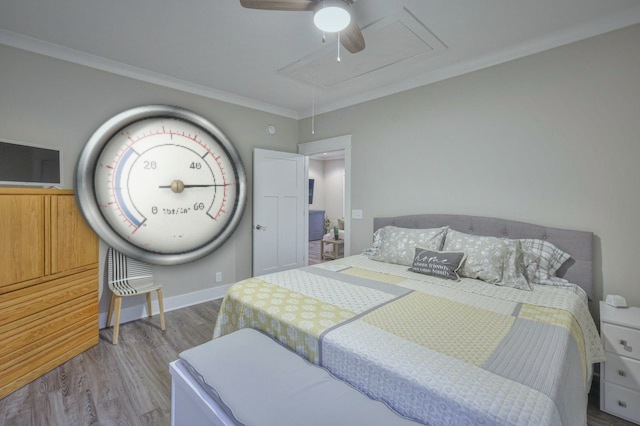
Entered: 50 psi
